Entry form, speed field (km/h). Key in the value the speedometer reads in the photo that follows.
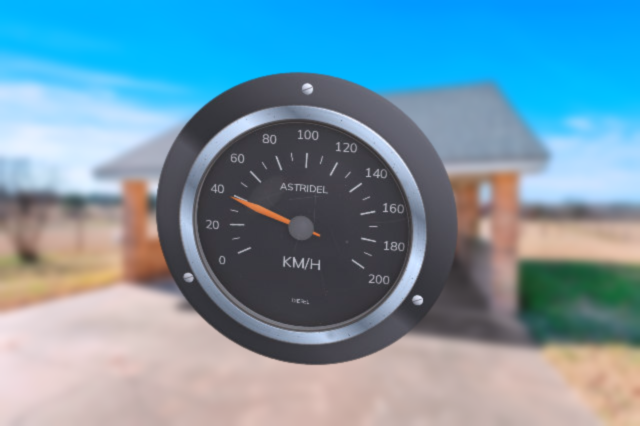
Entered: 40 km/h
